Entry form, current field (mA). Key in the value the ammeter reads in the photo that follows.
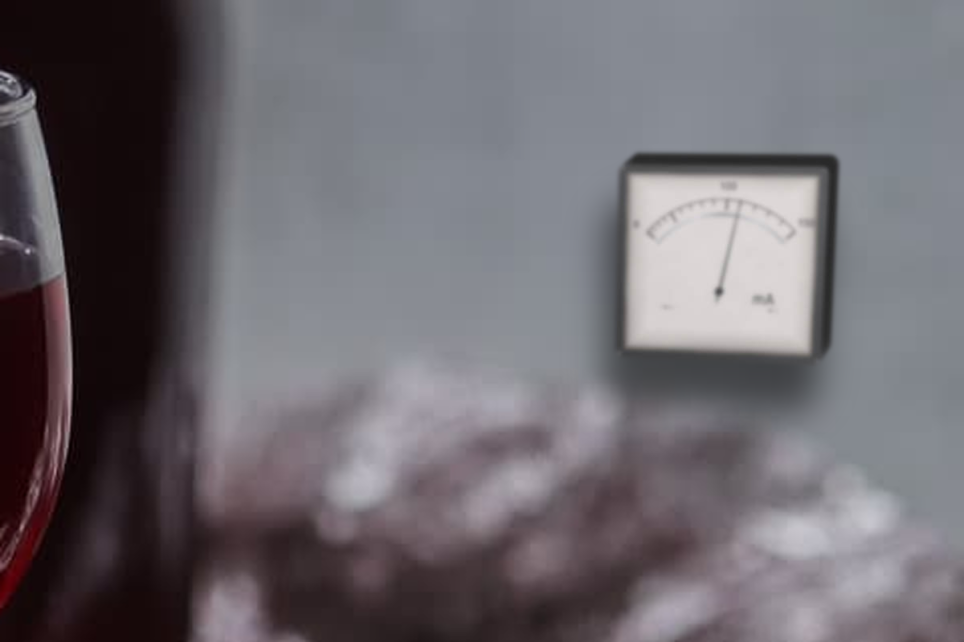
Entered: 110 mA
